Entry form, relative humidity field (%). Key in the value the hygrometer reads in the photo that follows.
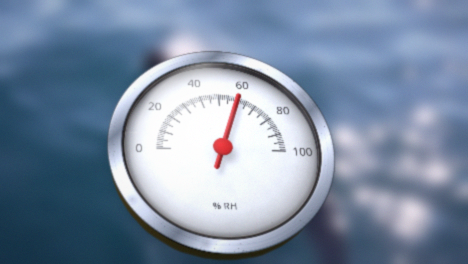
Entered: 60 %
